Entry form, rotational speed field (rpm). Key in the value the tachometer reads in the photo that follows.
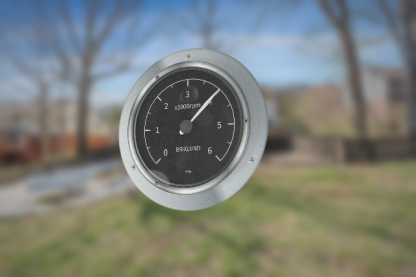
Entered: 4000 rpm
